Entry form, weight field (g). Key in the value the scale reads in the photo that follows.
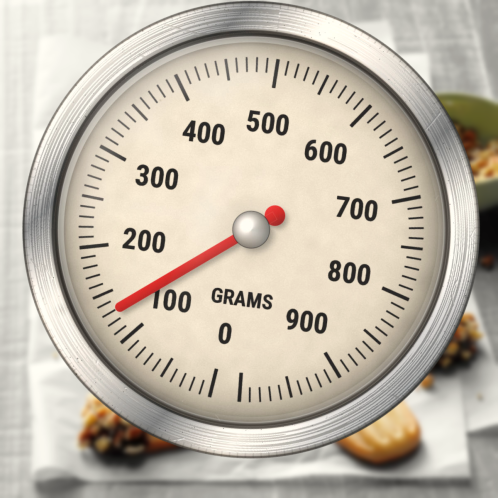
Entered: 130 g
